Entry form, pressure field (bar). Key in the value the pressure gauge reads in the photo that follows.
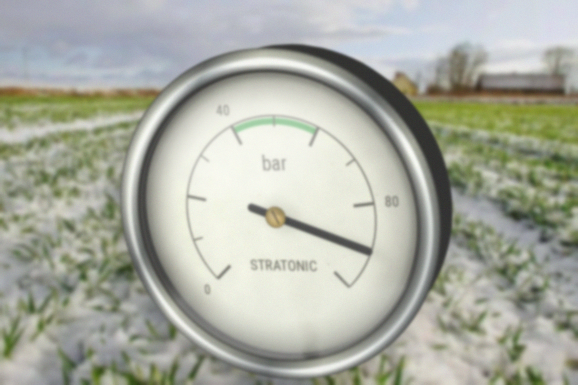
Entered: 90 bar
